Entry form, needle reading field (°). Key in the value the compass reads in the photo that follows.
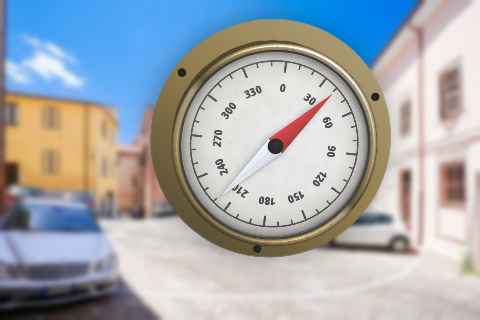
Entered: 40 °
